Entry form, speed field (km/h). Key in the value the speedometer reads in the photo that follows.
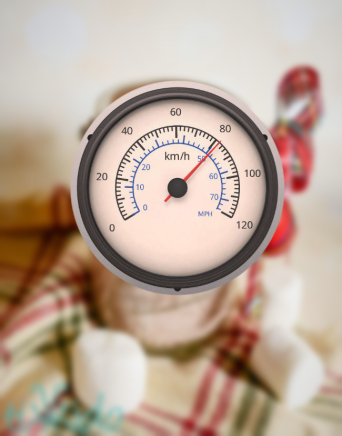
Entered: 82 km/h
